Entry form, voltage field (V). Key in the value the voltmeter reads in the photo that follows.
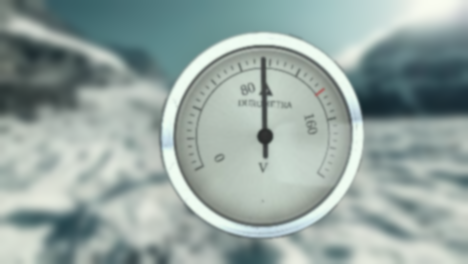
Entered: 95 V
